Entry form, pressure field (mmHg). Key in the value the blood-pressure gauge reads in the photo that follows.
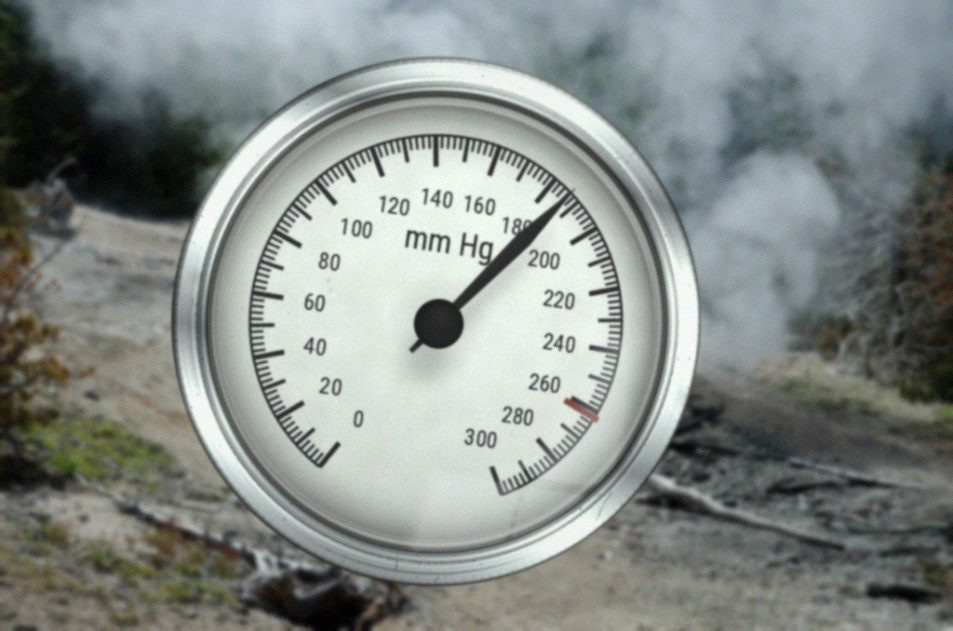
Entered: 186 mmHg
